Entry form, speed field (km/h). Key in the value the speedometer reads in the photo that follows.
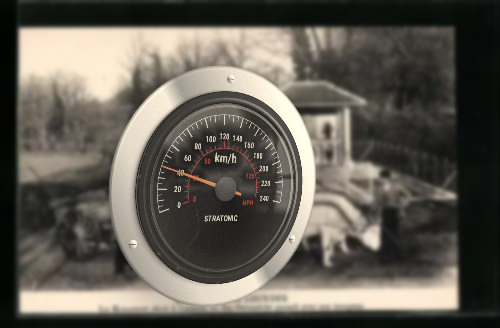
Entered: 40 km/h
